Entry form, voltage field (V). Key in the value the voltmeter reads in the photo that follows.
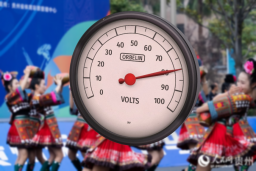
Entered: 80 V
